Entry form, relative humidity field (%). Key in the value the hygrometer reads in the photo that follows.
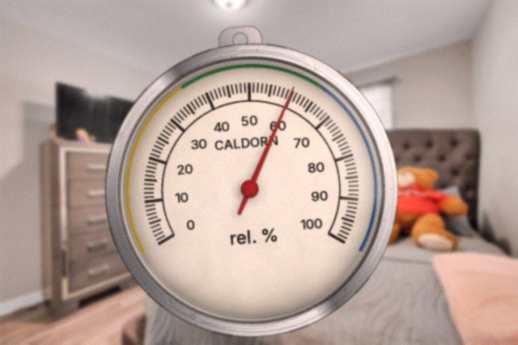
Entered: 60 %
